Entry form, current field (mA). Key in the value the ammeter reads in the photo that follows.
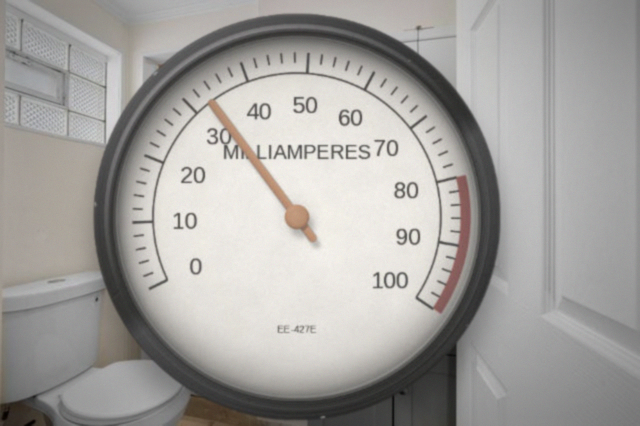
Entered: 33 mA
